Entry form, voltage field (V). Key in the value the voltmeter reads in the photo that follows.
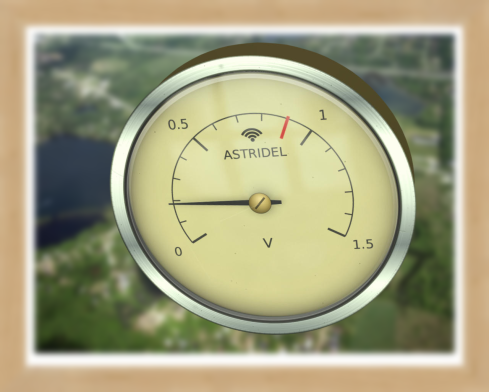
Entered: 0.2 V
